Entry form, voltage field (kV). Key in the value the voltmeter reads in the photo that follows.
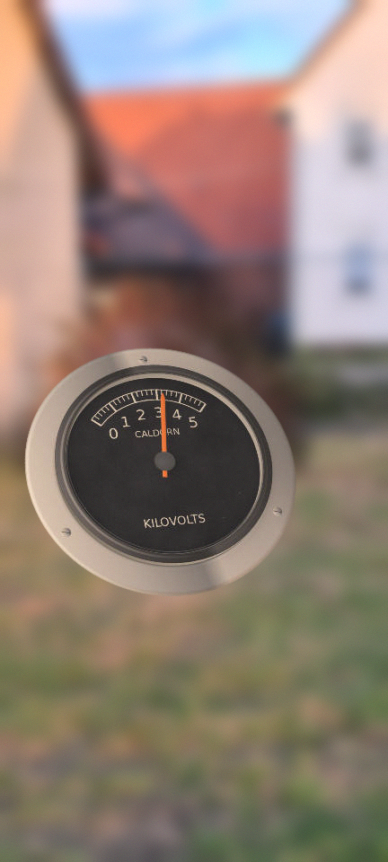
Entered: 3.2 kV
